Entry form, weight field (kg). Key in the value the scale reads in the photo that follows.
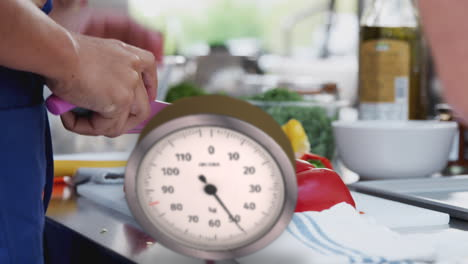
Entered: 50 kg
